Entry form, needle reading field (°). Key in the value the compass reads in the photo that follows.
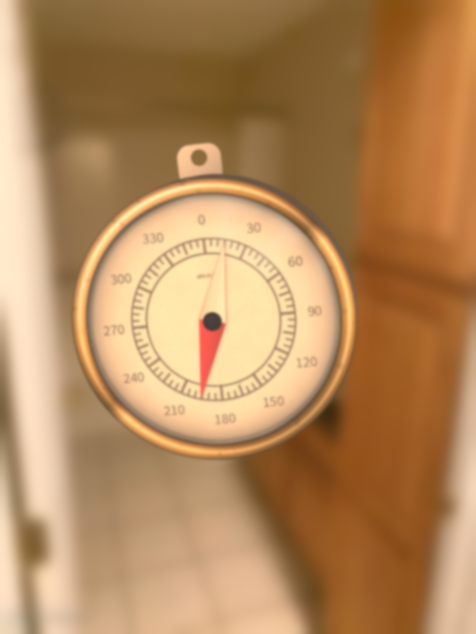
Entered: 195 °
